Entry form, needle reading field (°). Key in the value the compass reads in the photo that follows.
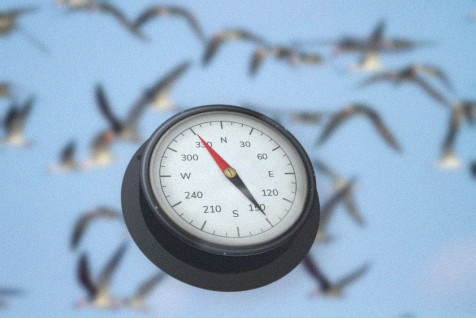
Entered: 330 °
